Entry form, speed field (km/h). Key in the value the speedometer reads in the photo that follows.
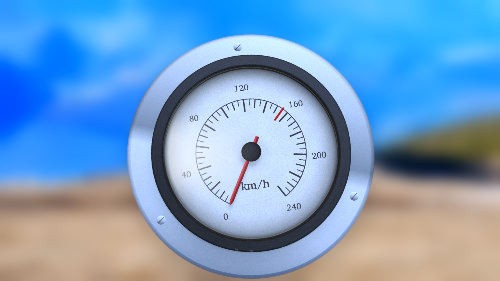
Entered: 0 km/h
